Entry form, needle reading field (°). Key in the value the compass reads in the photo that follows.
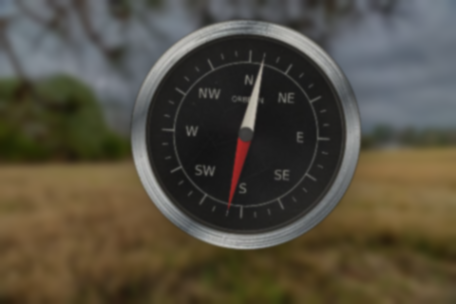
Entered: 190 °
